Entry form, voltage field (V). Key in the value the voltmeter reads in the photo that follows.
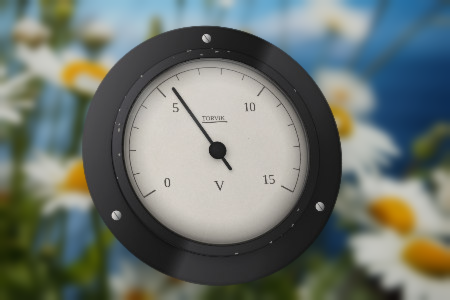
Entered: 5.5 V
